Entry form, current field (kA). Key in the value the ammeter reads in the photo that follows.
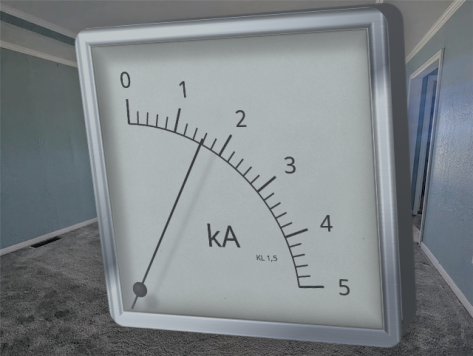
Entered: 1.6 kA
